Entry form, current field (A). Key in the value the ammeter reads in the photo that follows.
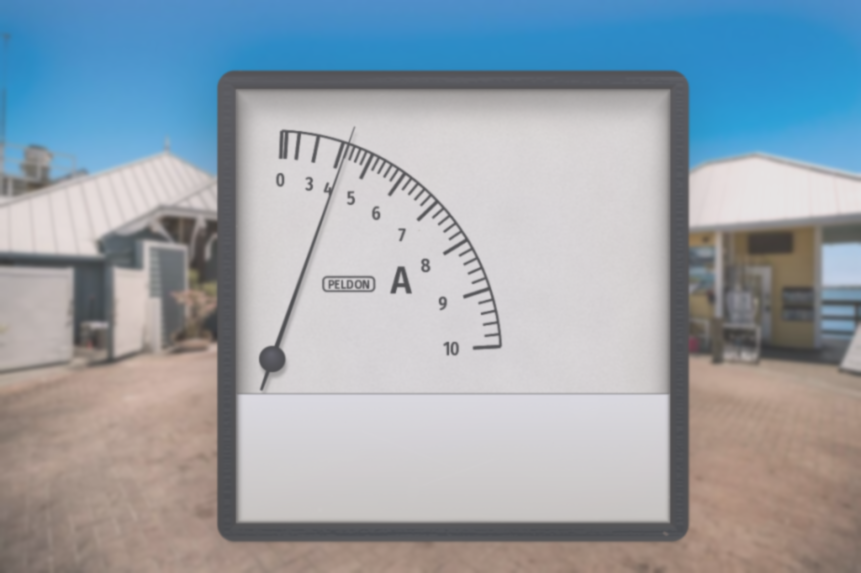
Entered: 4.2 A
